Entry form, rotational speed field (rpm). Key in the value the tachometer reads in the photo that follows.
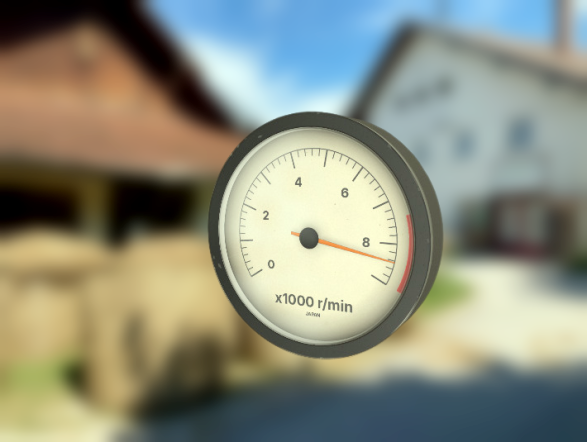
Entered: 8400 rpm
